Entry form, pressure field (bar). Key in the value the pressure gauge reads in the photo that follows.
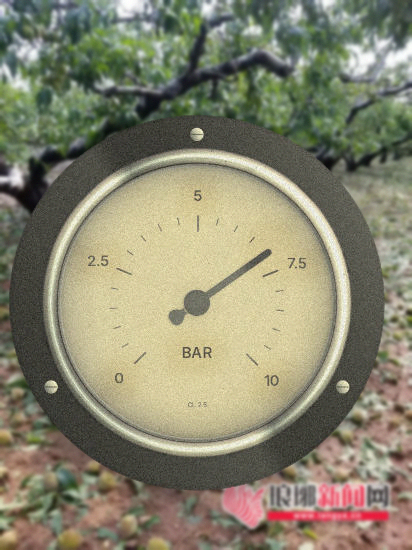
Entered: 7 bar
